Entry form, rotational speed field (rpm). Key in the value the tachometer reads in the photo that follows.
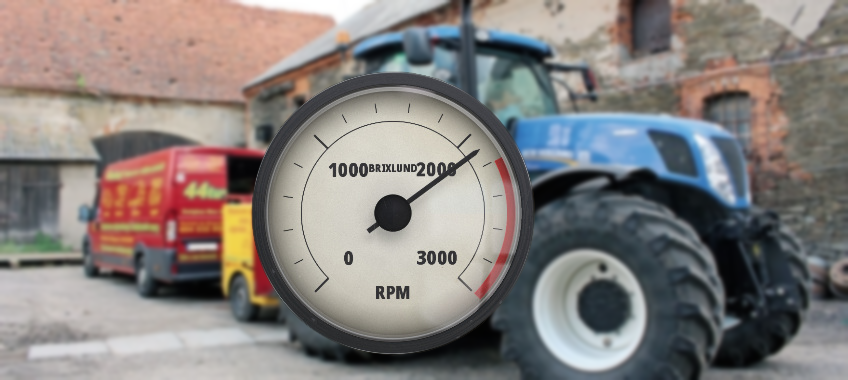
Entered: 2100 rpm
